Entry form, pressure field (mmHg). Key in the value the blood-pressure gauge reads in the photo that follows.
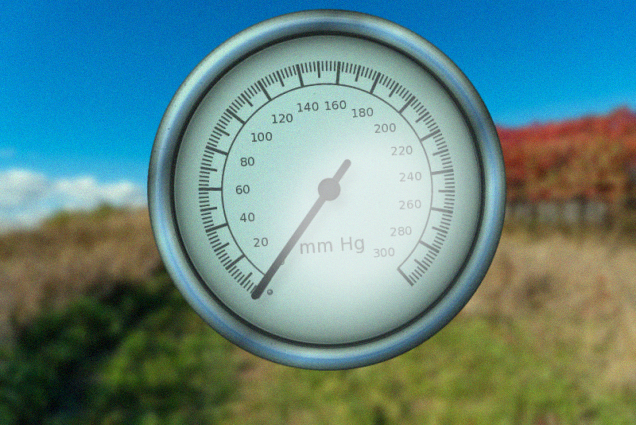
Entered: 2 mmHg
